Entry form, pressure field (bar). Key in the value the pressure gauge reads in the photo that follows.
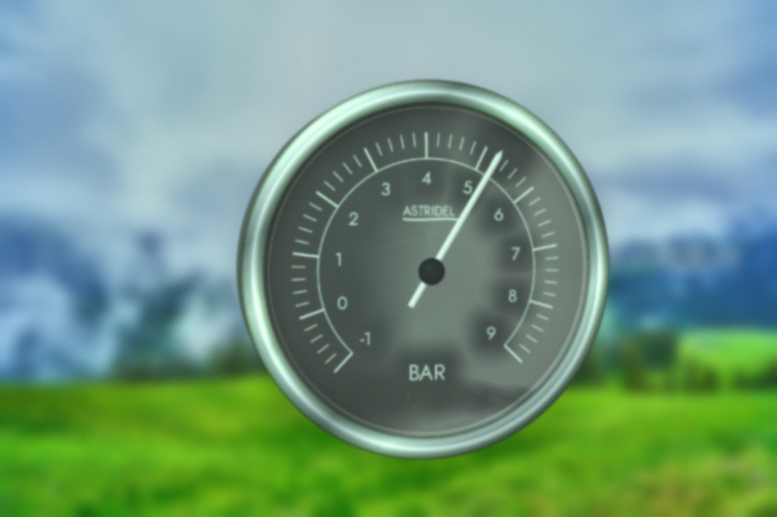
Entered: 5.2 bar
